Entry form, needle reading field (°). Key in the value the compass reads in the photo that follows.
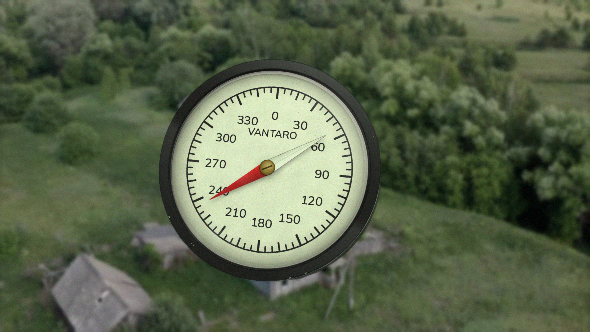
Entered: 235 °
